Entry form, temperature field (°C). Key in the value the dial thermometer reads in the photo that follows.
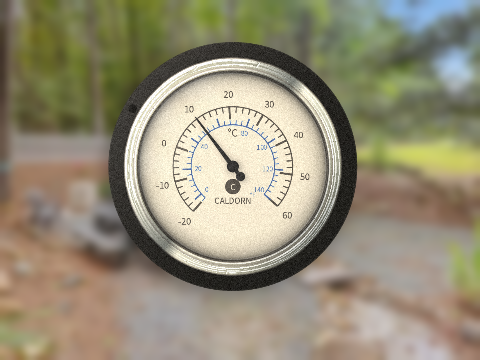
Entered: 10 °C
